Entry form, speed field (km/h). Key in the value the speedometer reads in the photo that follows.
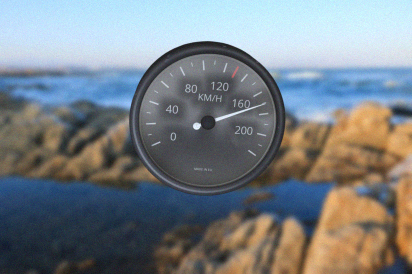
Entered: 170 km/h
